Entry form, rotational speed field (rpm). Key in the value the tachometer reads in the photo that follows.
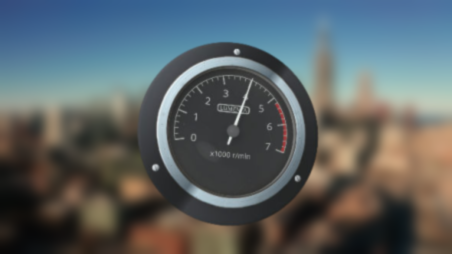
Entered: 4000 rpm
